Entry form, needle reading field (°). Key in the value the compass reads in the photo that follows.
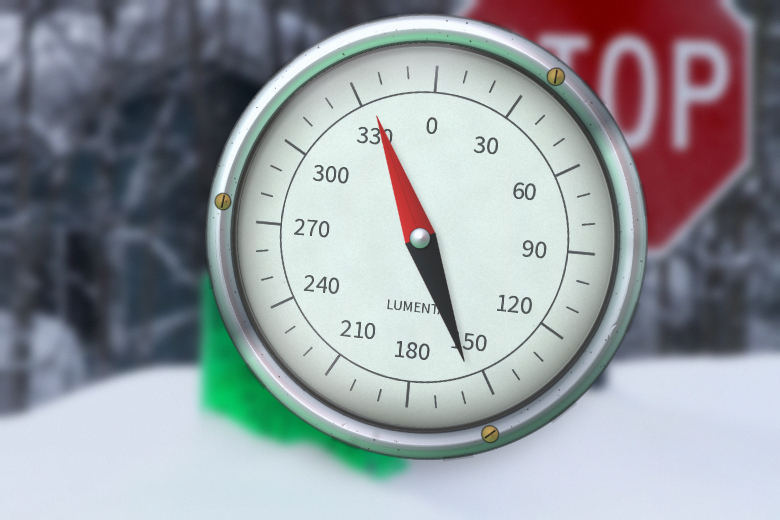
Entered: 335 °
